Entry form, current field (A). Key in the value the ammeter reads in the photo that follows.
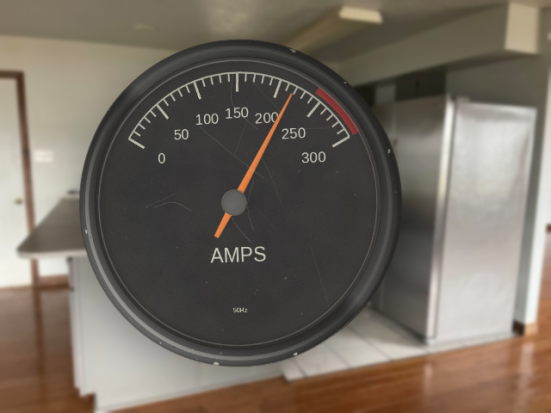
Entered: 220 A
